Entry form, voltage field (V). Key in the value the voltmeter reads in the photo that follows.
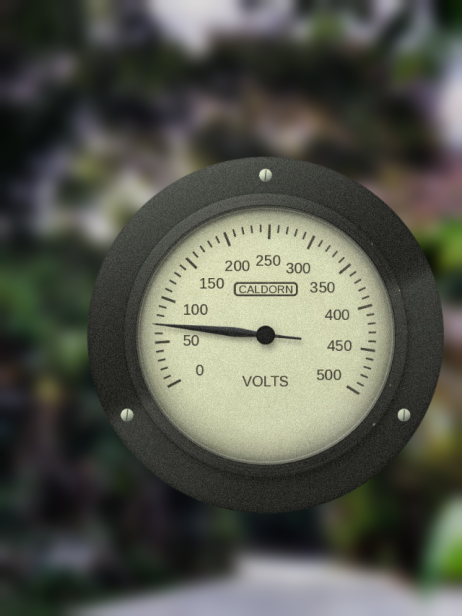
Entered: 70 V
